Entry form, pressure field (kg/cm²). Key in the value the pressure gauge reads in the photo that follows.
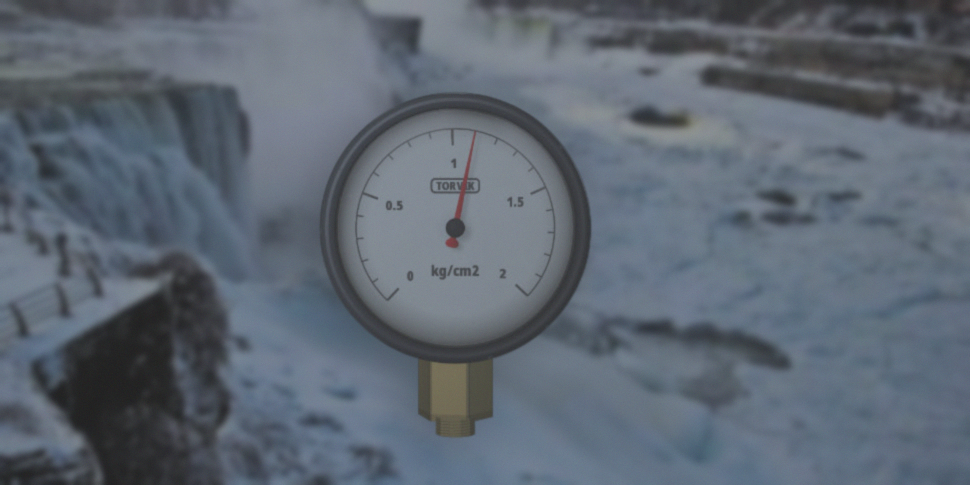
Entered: 1.1 kg/cm²
